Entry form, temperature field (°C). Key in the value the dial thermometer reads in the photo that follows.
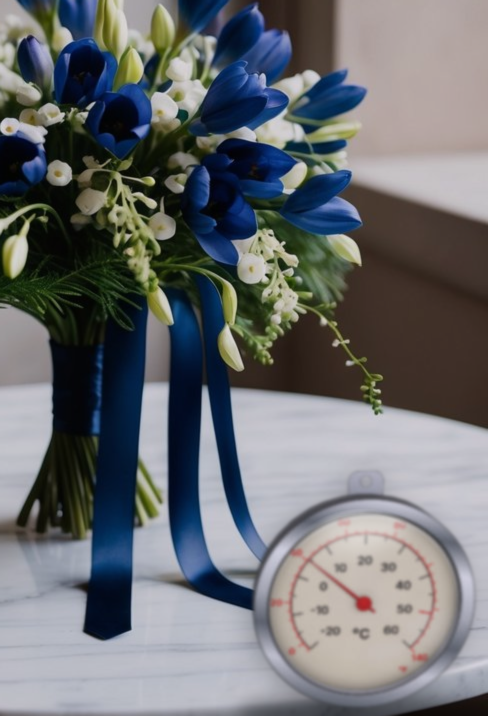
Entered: 5 °C
